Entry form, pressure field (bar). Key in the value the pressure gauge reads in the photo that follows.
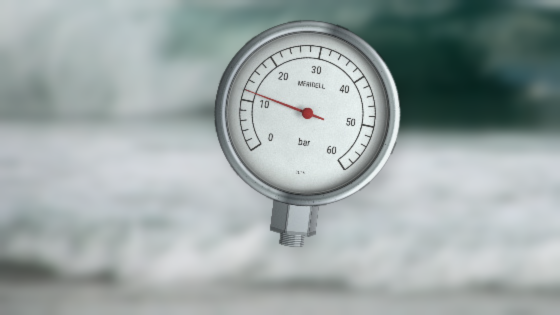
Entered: 12 bar
